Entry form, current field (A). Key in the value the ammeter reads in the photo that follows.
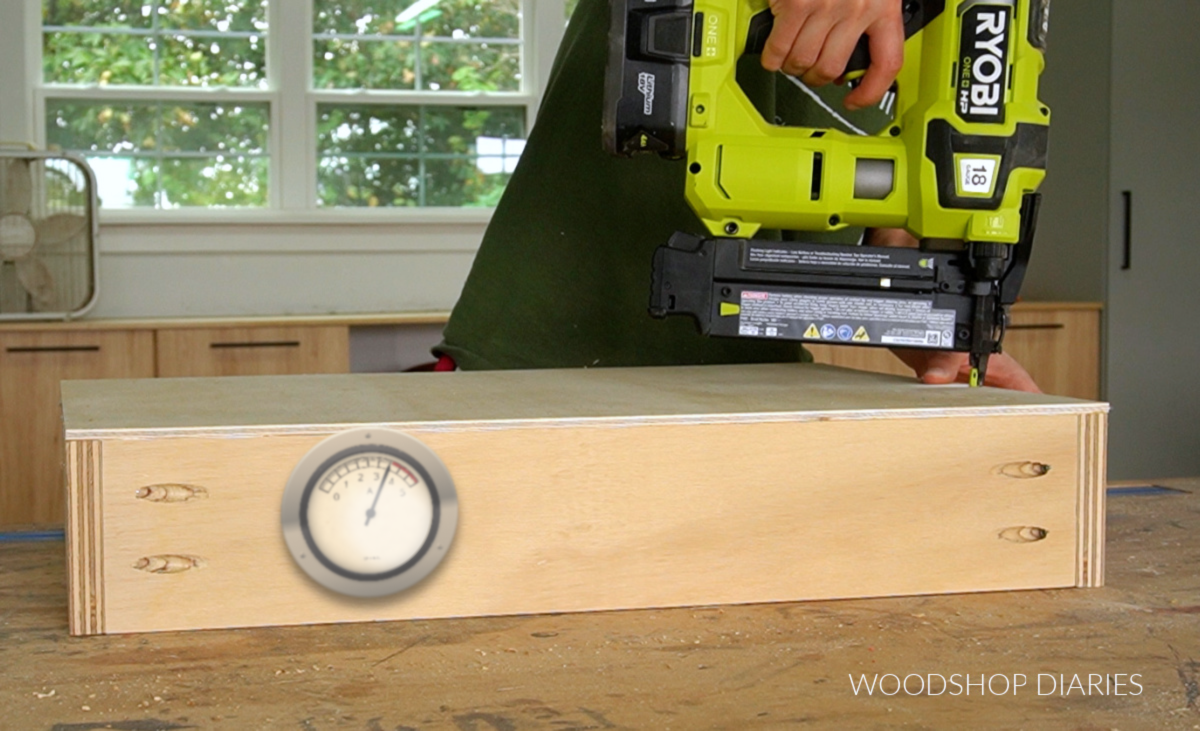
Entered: 3.5 A
